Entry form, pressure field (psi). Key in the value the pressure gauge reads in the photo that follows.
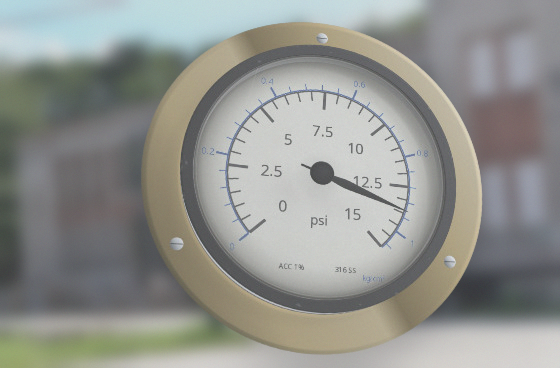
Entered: 13.5 psi
